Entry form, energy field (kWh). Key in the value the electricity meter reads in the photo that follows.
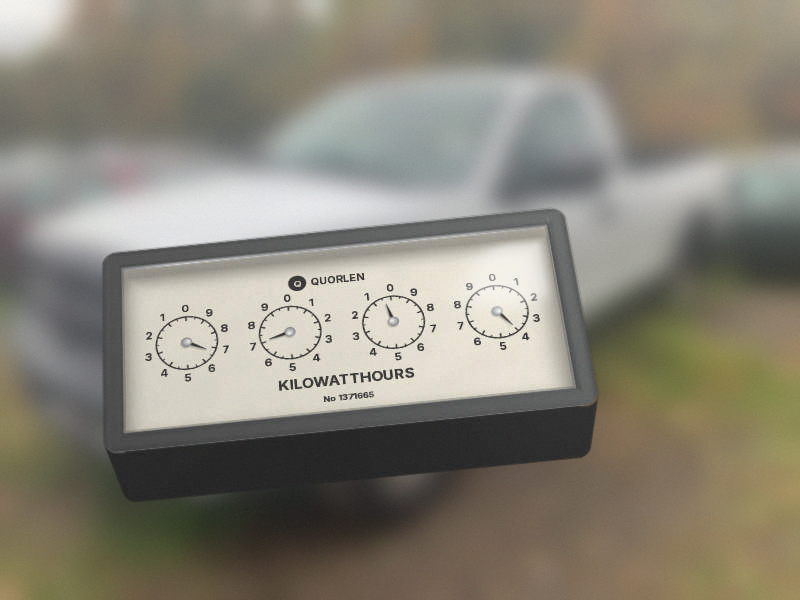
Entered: 6704 kWh
